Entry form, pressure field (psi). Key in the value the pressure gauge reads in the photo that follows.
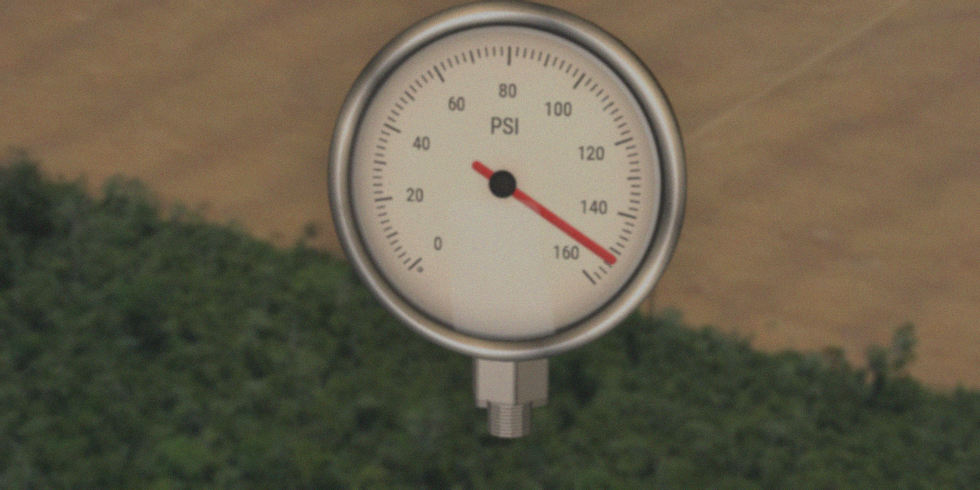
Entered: 152 psi
